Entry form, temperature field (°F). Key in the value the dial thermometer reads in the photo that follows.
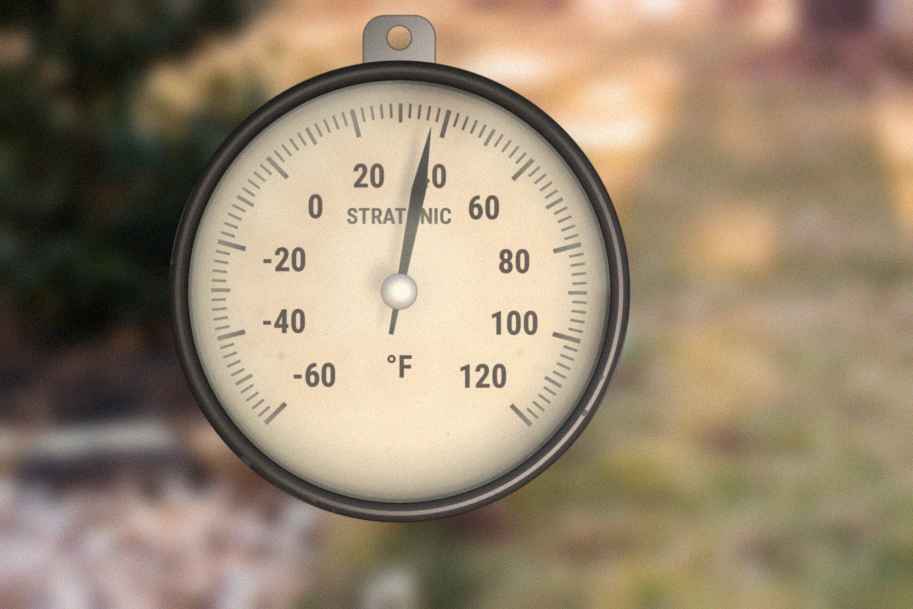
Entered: 37 °F
